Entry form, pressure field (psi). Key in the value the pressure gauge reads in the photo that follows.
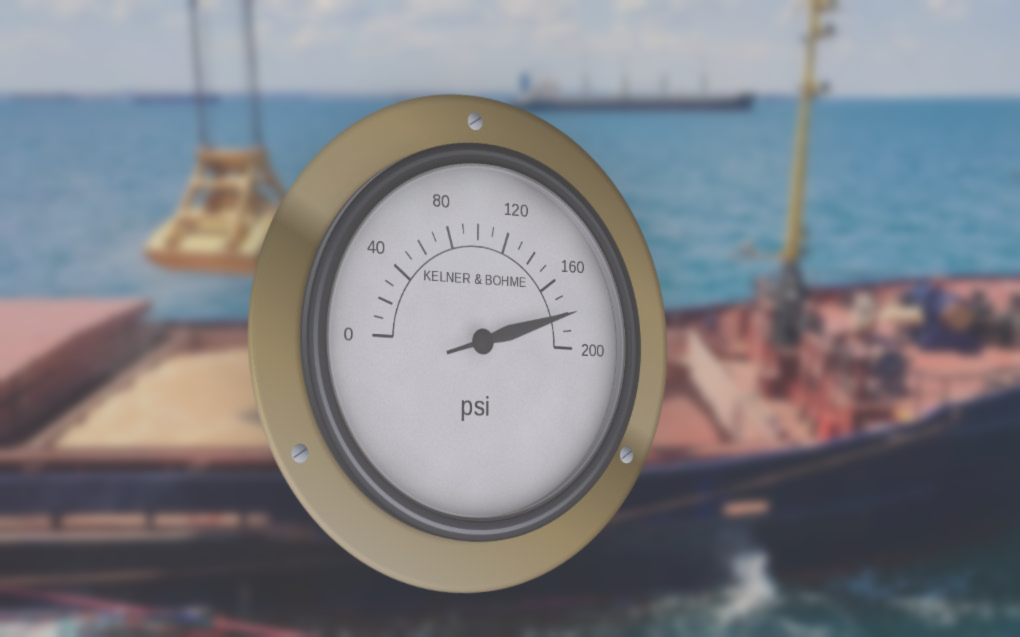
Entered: 180 psi
